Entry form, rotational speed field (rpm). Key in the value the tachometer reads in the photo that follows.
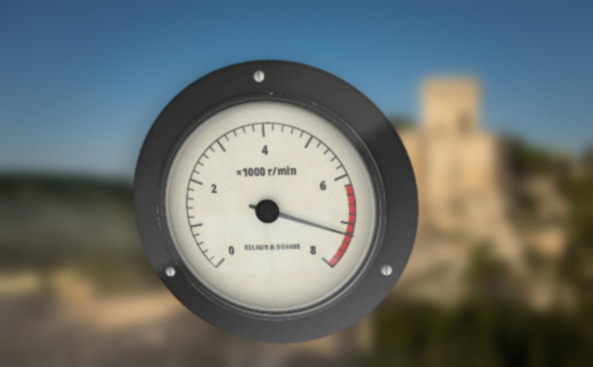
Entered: 7200 rpm
